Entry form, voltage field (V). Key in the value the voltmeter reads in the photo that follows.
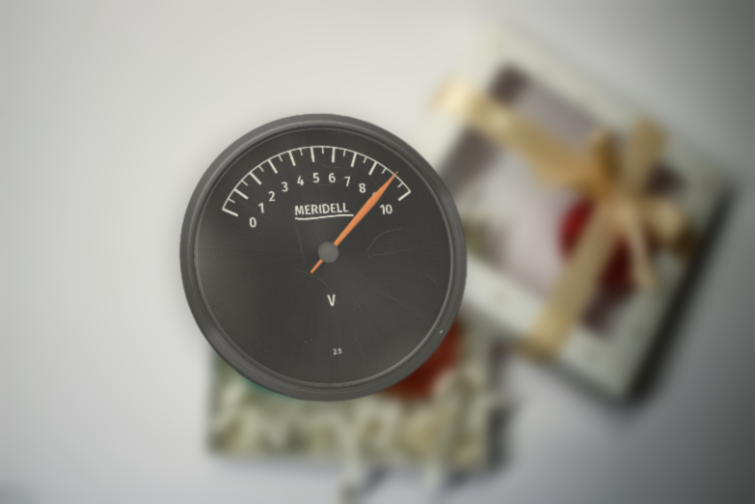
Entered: 9 V
